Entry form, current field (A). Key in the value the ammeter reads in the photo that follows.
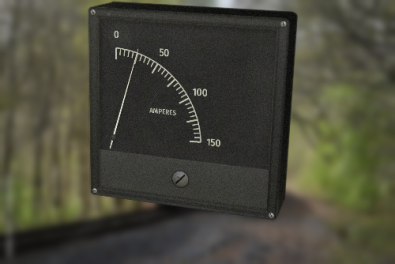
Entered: 25 A
